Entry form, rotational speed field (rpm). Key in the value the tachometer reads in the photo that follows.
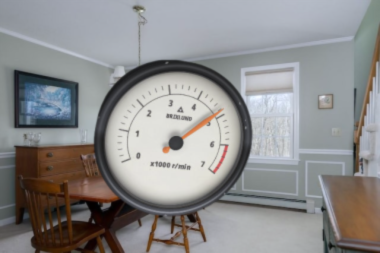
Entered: 4800 rpm
